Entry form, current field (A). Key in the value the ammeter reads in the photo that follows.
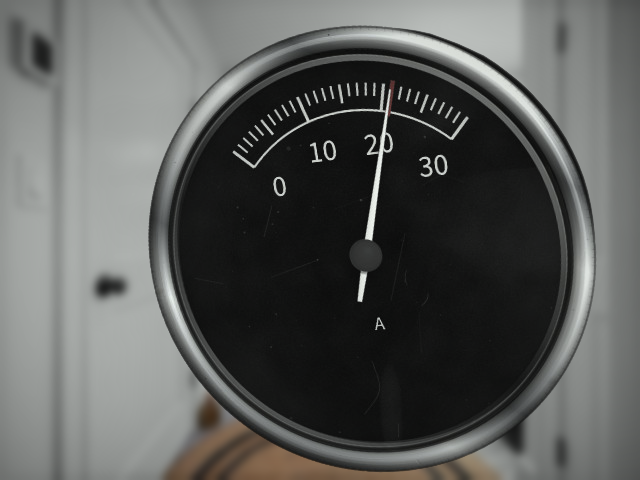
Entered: 21 A
